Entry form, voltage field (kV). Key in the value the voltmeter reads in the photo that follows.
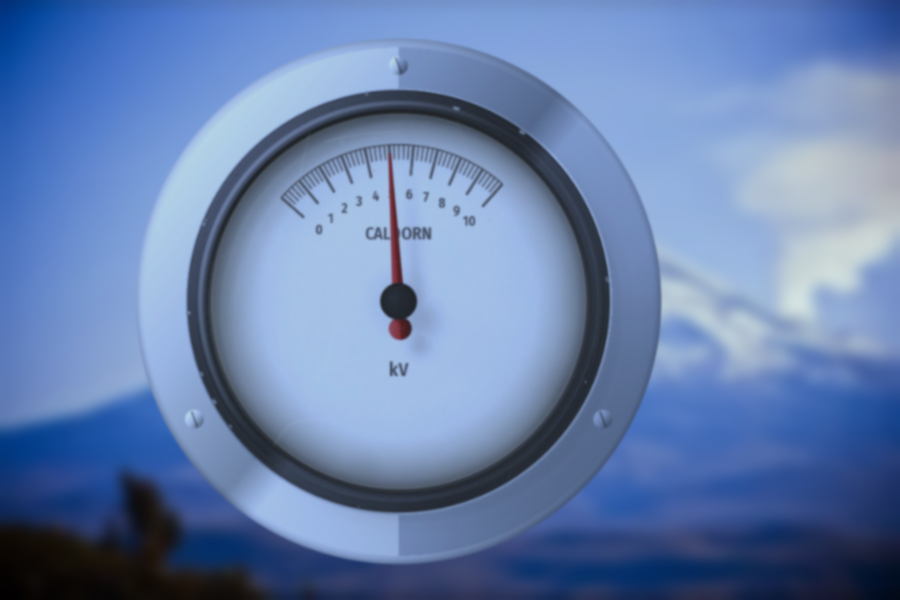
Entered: 5 kV
